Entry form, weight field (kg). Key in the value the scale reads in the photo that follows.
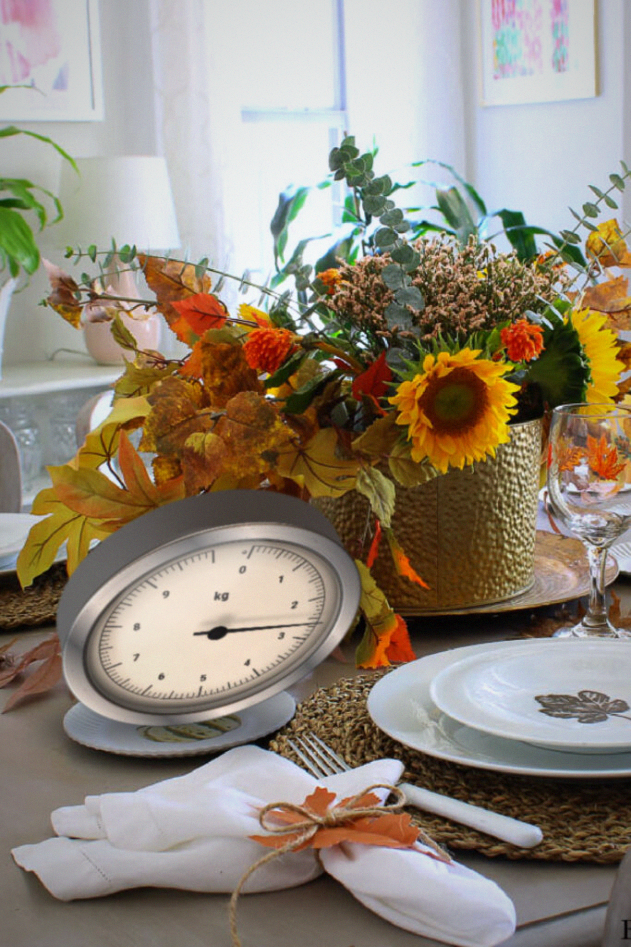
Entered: 2.5 kg
